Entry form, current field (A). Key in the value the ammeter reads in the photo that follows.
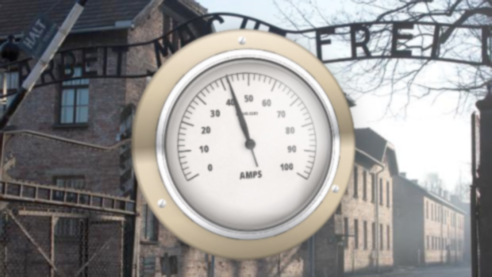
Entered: 42 A
